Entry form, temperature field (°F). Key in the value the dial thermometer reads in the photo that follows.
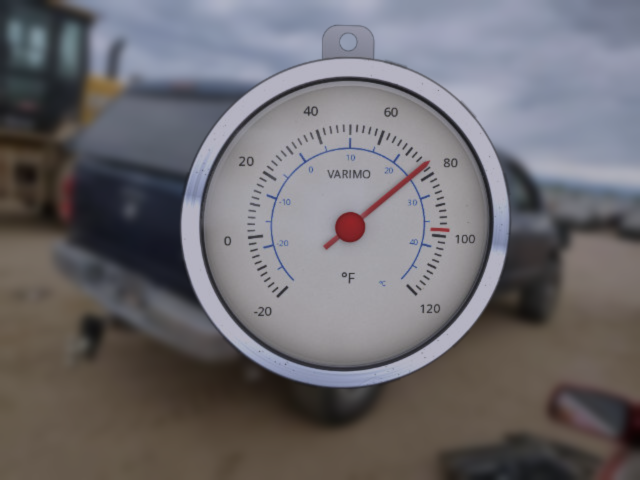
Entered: 76 °F
